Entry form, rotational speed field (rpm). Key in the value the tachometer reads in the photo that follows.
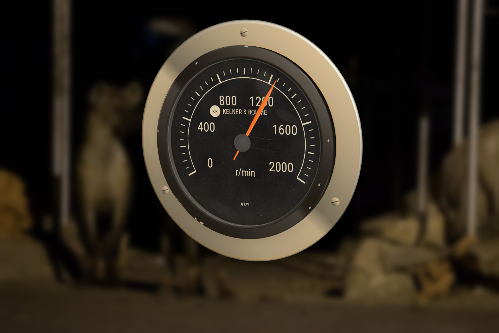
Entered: 1250 rpm
